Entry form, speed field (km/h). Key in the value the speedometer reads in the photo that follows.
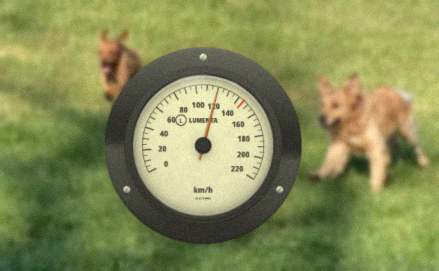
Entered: 120 km/h
